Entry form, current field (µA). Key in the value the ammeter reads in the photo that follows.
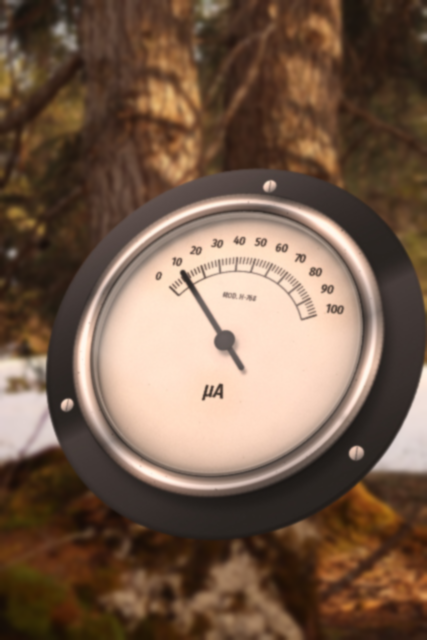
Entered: 10 µA
